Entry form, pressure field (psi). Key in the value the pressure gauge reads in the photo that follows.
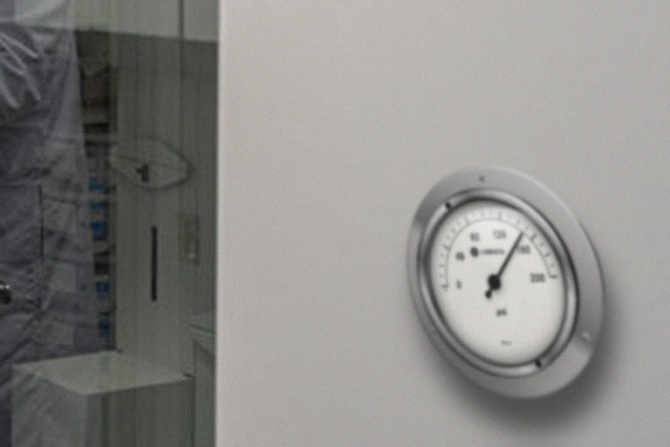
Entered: 150 psi
